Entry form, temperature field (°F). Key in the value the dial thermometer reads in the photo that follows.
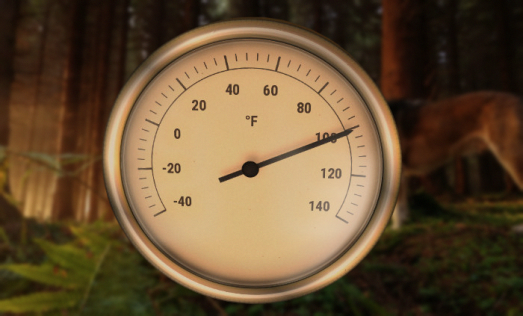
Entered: 100 °F
